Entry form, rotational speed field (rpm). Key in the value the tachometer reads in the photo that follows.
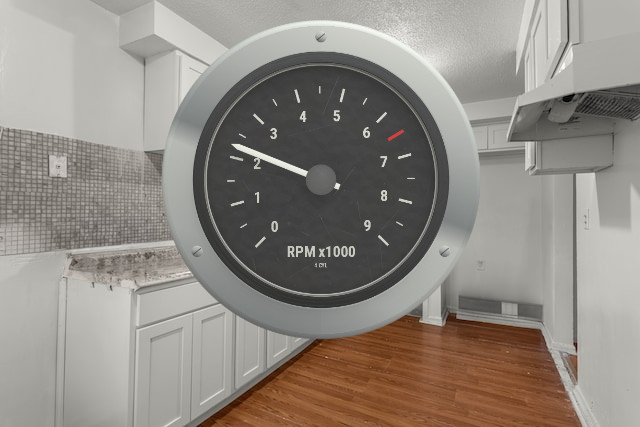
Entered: 2250 rpm
